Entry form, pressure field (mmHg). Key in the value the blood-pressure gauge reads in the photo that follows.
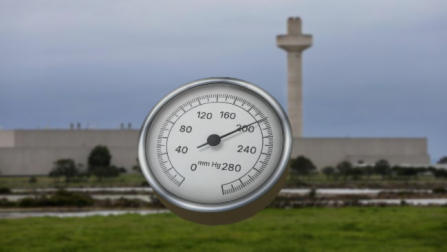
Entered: 200 mmHg
